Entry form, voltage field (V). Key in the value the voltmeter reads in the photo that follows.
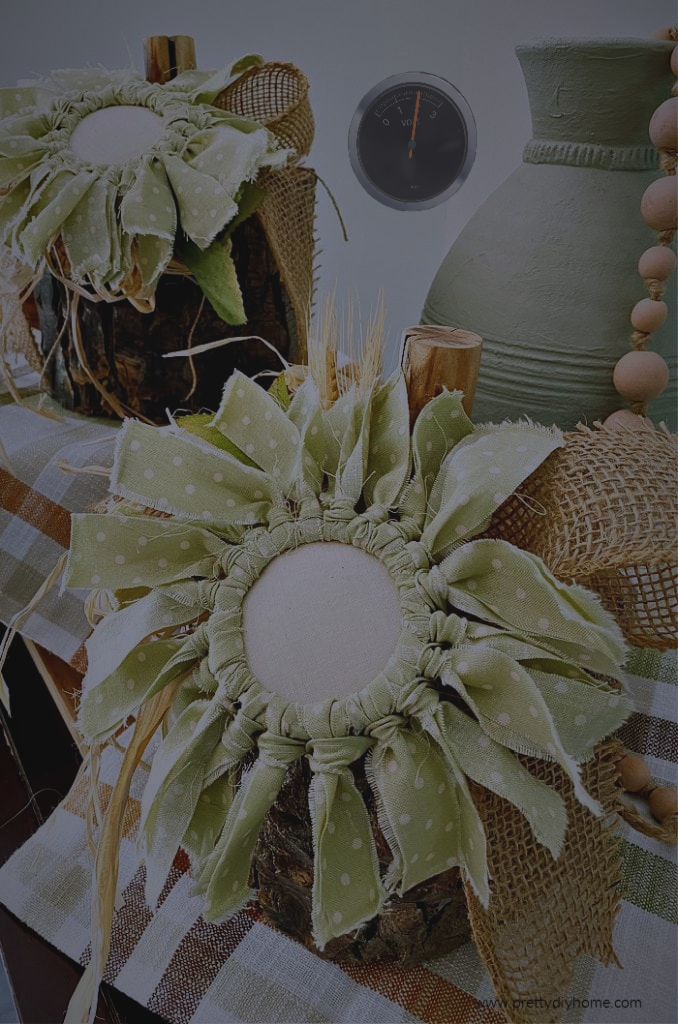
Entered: 2 V
